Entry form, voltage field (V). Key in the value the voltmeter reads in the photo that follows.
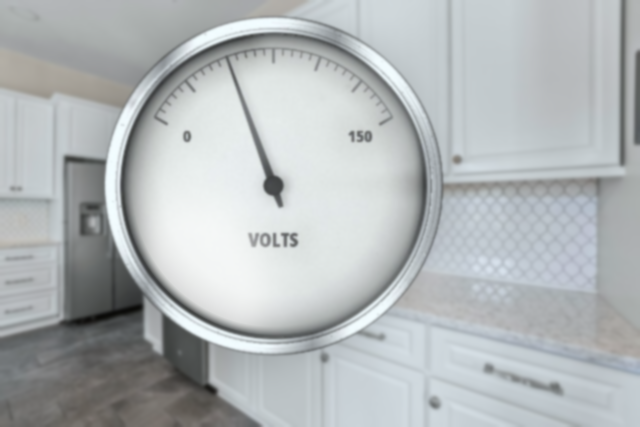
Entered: 50 V
